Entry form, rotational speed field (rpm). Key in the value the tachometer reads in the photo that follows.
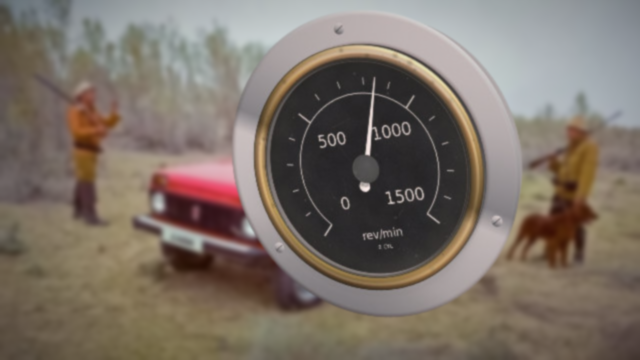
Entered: 850 rpm
